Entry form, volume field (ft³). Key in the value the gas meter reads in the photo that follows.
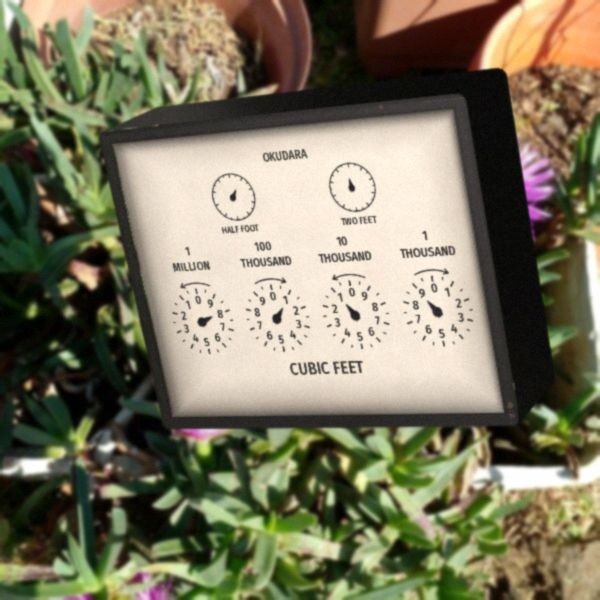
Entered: 810900 ft³
